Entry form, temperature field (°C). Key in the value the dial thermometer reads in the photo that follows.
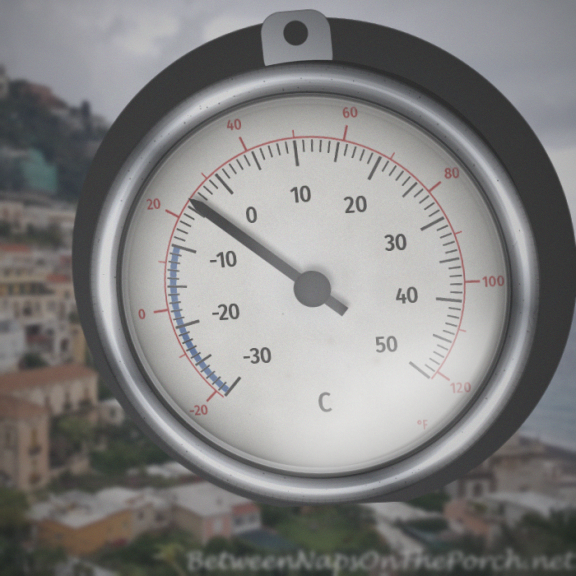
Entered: -4 °C
